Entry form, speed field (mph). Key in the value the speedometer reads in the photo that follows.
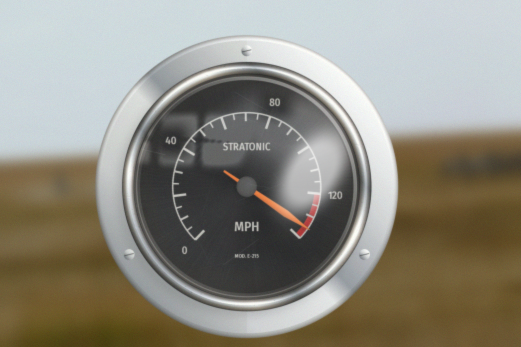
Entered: 135 mph
